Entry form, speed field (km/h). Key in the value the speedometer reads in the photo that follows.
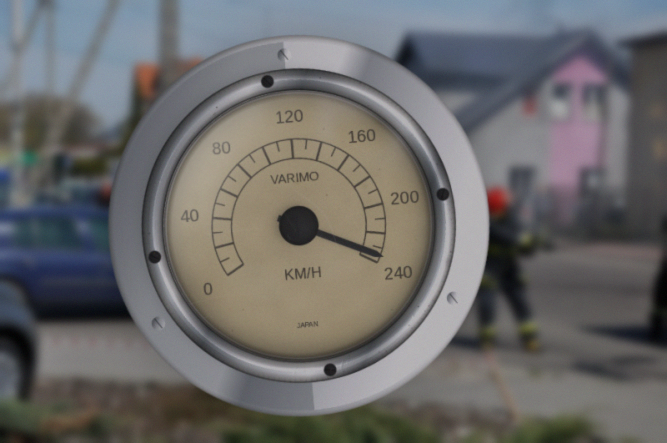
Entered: 235 km/h
